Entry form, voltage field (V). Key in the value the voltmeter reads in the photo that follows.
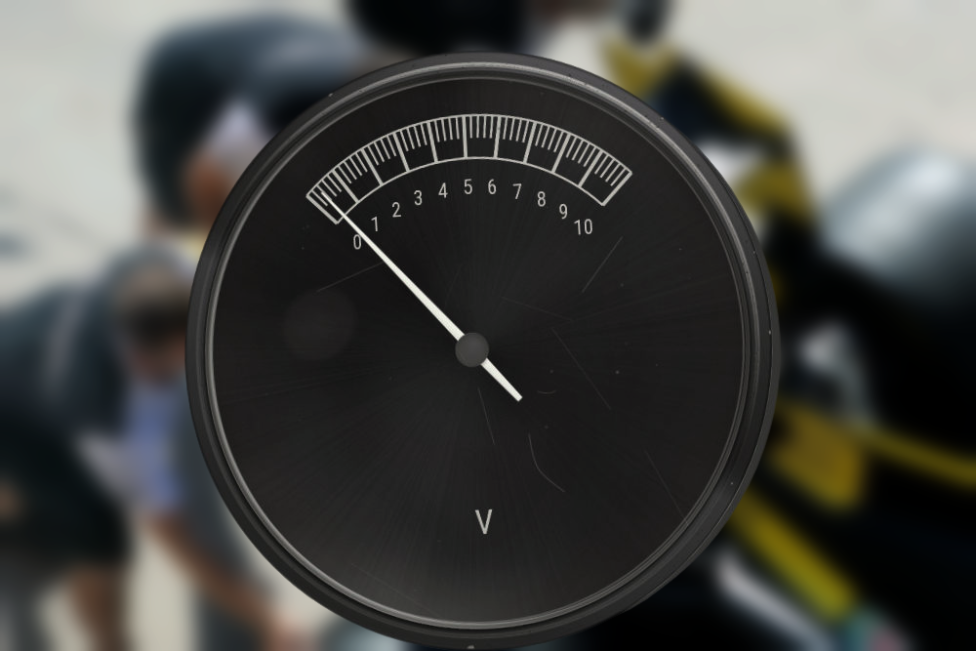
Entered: 0.4 V
